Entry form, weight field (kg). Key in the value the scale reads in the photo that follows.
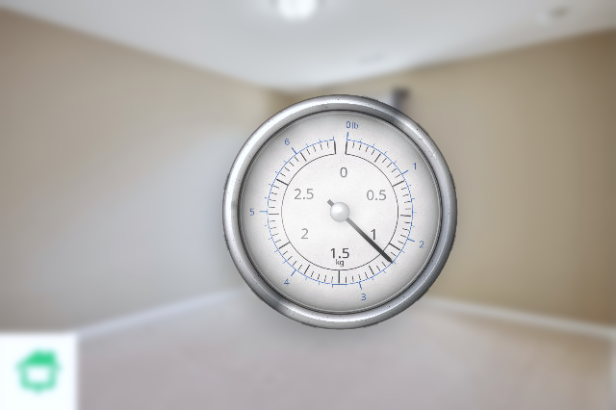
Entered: 1.1 kg
